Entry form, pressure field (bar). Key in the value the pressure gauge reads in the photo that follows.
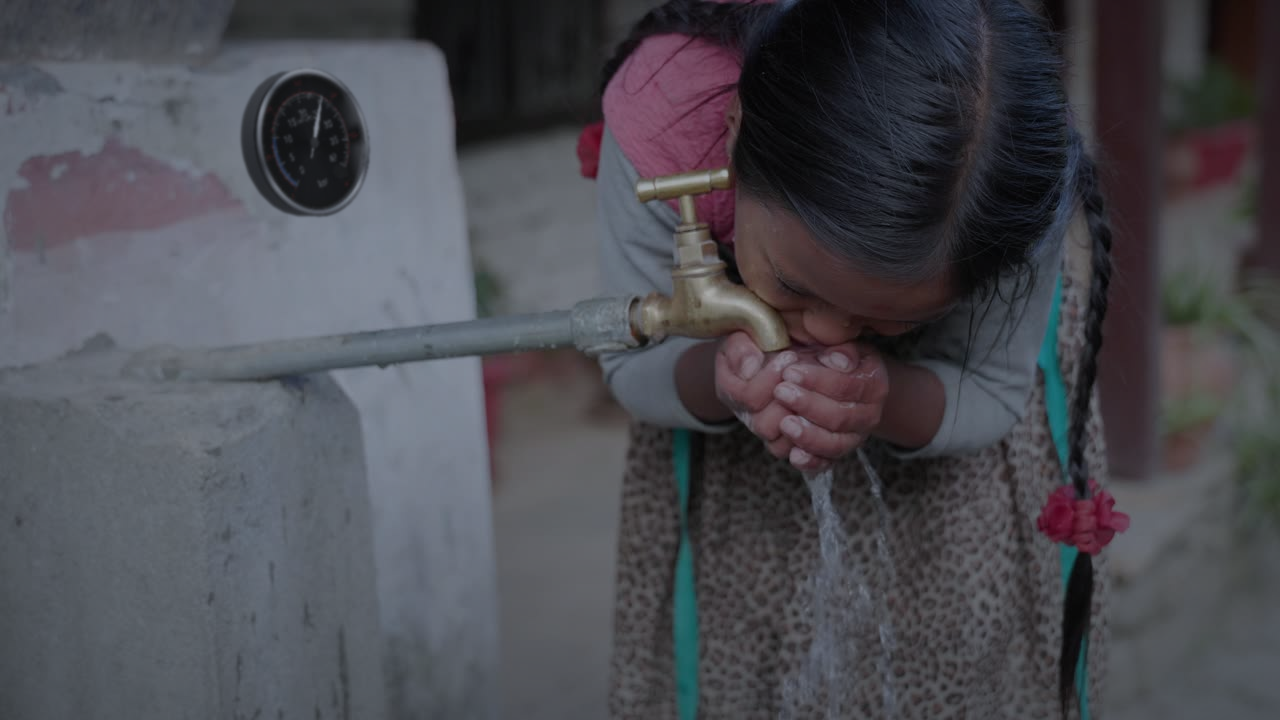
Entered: 25 bar
